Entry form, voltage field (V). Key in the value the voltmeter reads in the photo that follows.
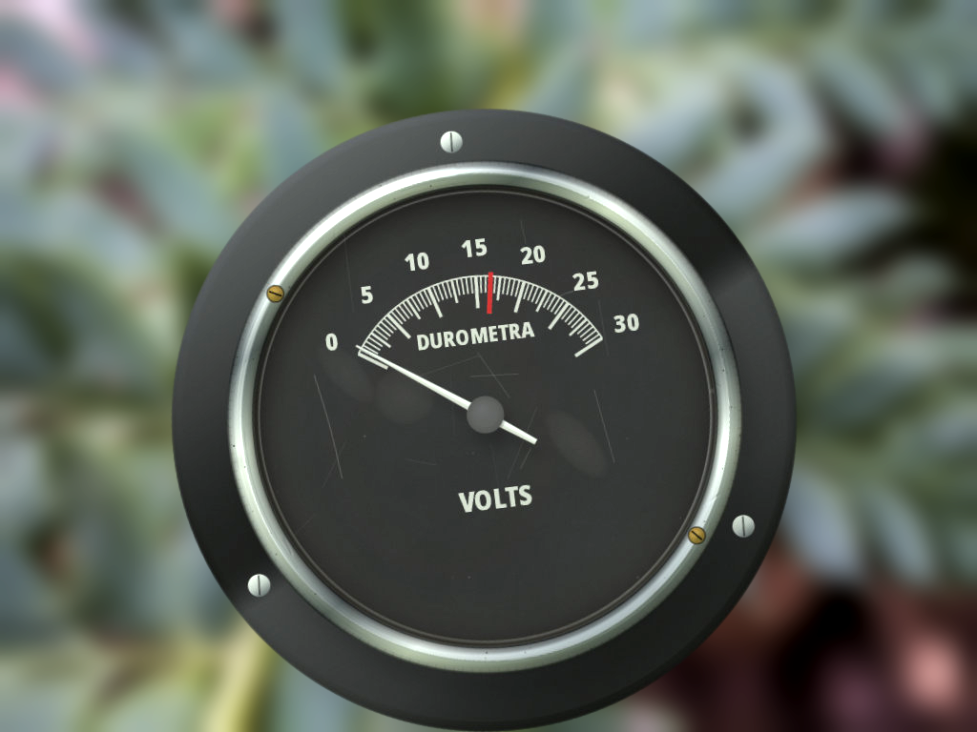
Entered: 0.5 V
